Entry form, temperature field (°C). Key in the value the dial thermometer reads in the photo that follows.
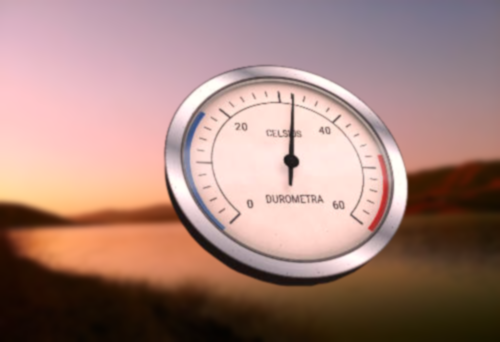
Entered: 32 °C
